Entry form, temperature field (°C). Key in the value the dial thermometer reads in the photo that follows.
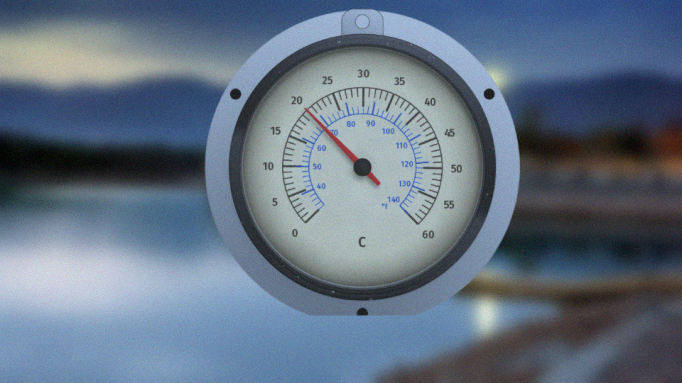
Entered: 20 °C
